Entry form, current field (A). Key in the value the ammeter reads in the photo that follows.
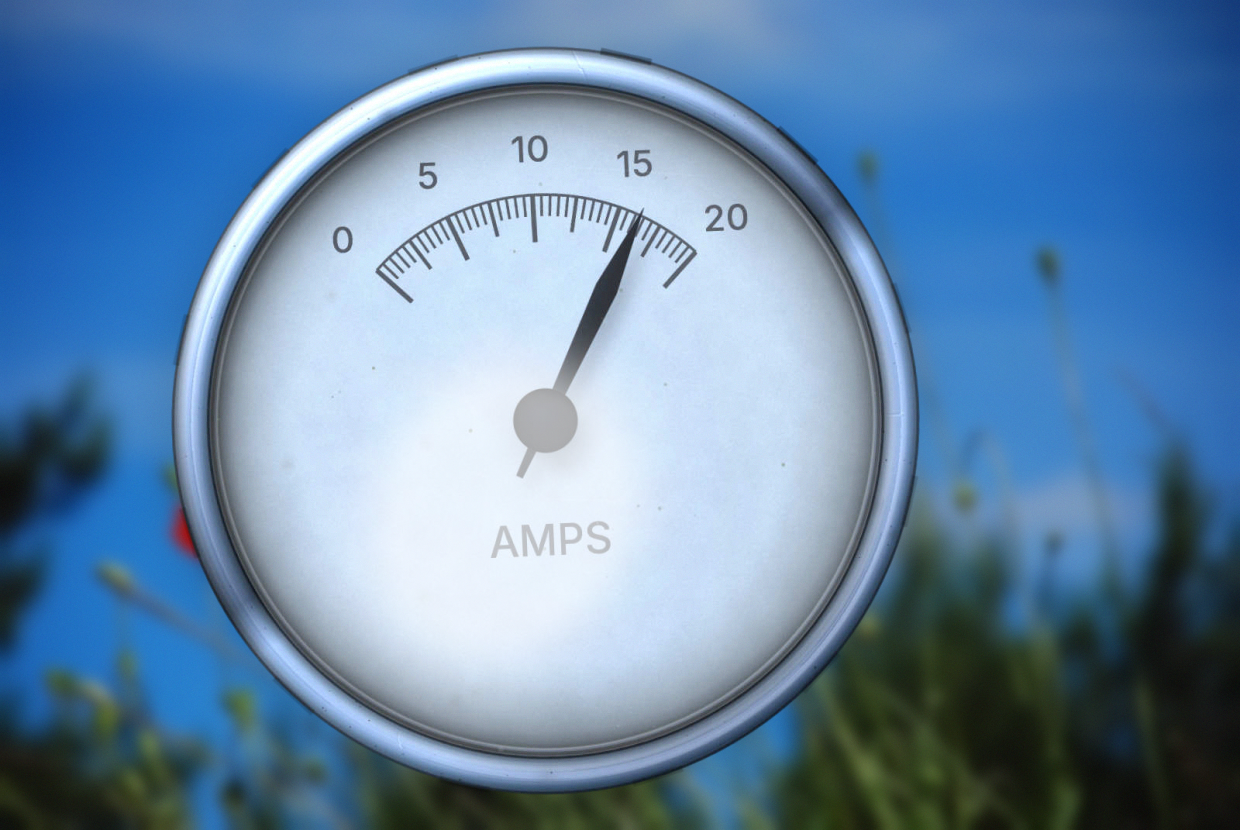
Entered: 16.25 A
